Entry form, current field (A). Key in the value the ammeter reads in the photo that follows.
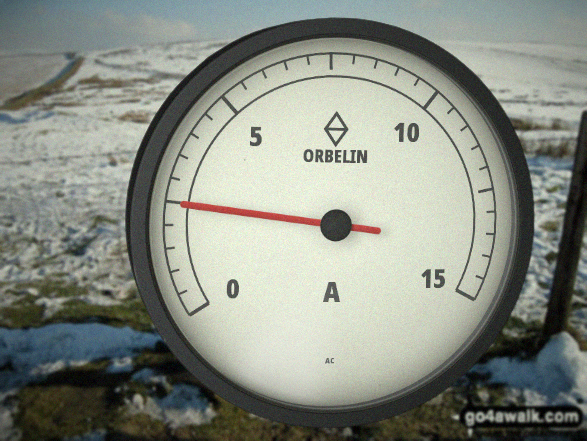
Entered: 2.5 A
